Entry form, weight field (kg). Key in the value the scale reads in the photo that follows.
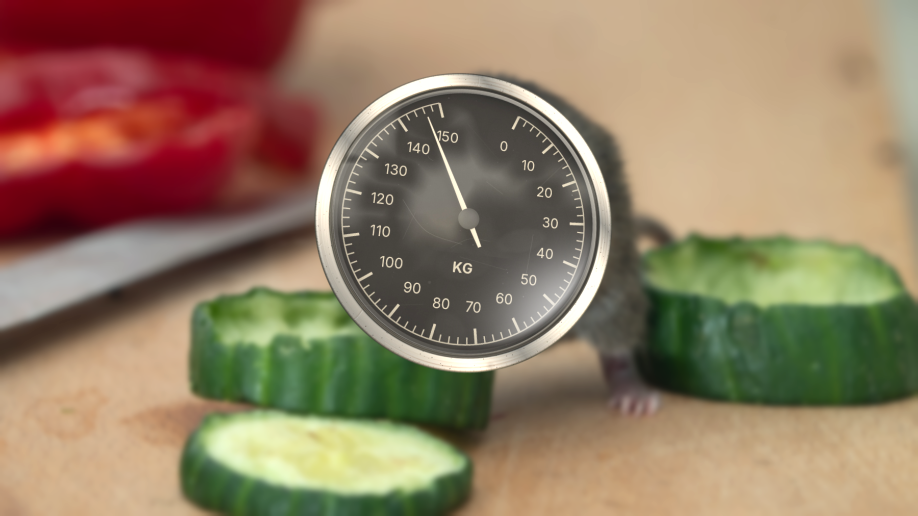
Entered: 146 kg
